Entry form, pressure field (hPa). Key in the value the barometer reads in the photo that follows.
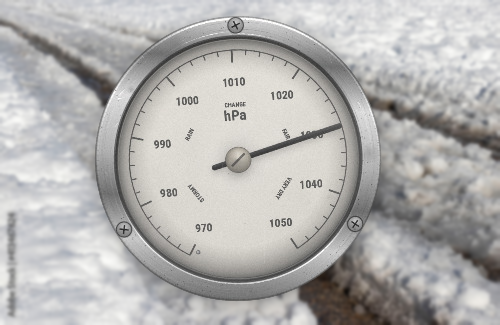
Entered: 1030 hPa
